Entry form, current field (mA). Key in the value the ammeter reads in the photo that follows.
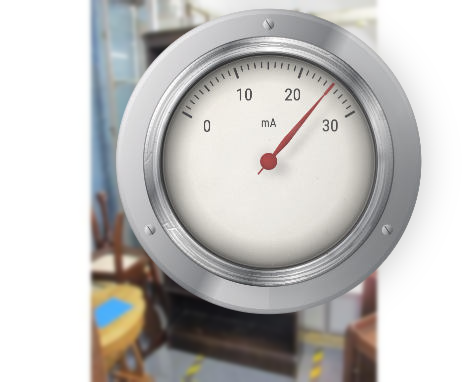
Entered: 25 mA
